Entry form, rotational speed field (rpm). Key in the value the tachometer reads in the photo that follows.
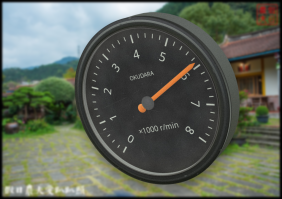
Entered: 5900 rpm
